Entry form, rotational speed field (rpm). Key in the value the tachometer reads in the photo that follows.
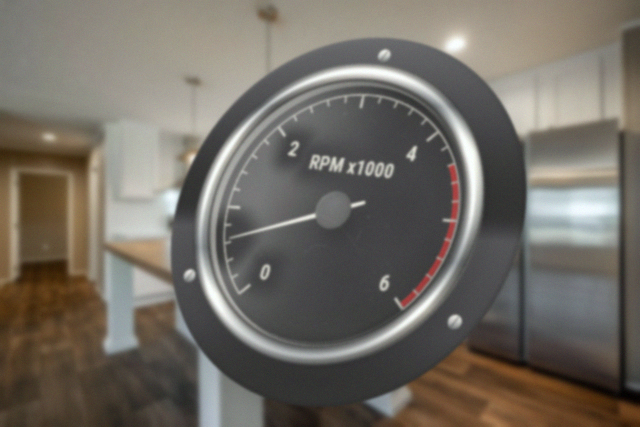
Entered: 600 rpm
